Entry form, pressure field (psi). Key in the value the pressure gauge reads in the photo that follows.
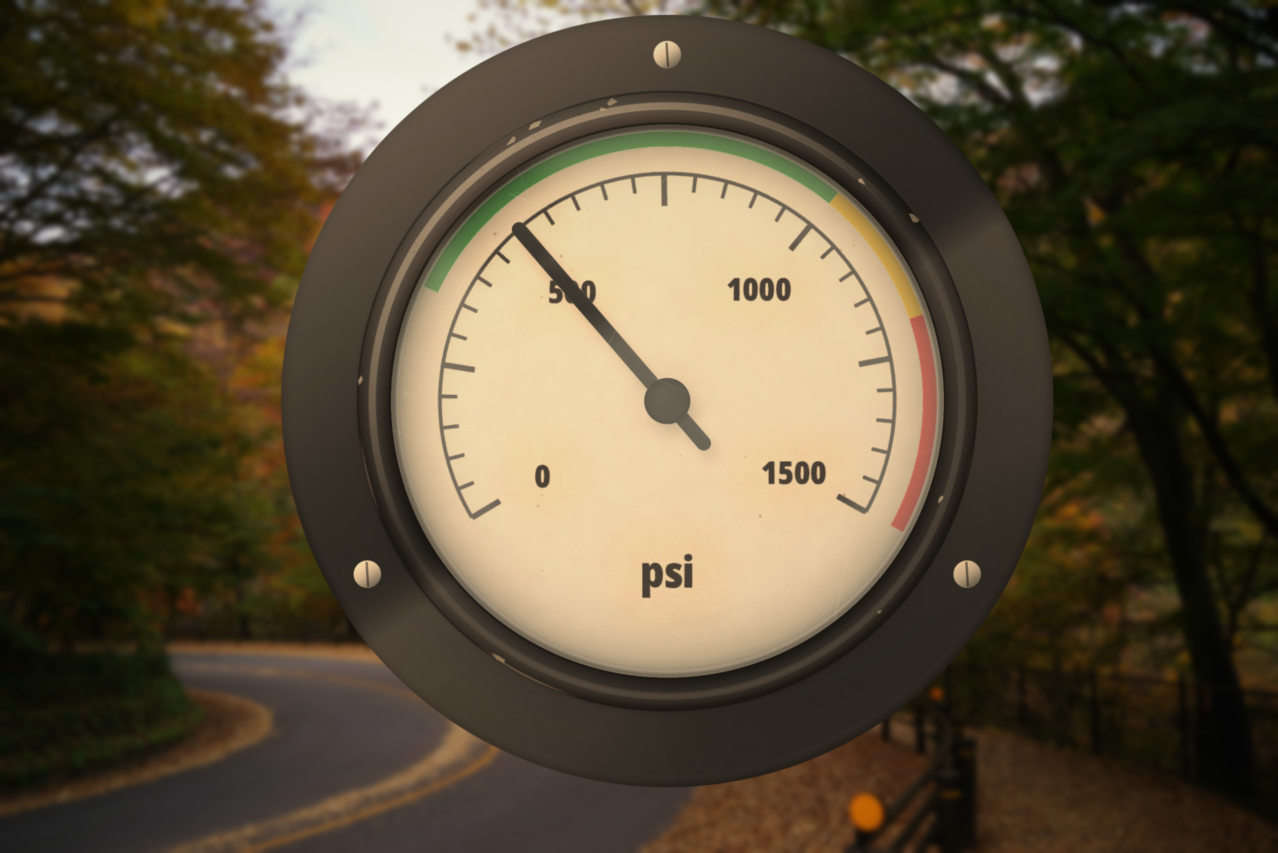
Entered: 500 psi
